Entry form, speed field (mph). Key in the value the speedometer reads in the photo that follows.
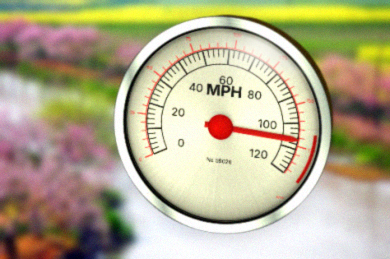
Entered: 106 mph
